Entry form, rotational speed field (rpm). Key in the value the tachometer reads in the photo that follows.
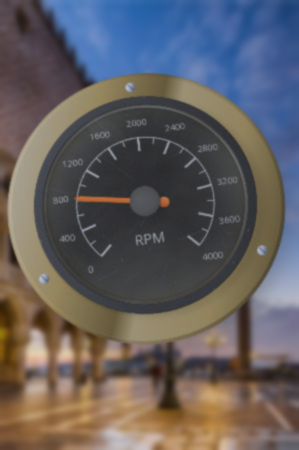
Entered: 800 rpm
